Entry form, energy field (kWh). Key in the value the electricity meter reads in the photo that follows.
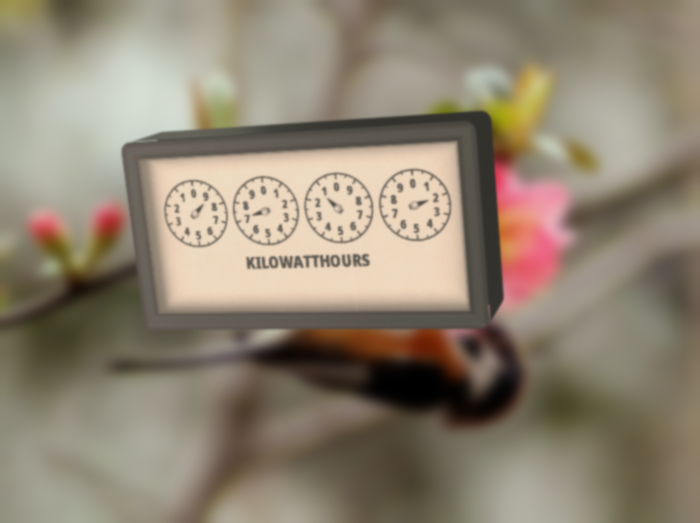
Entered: 8712 kWh
